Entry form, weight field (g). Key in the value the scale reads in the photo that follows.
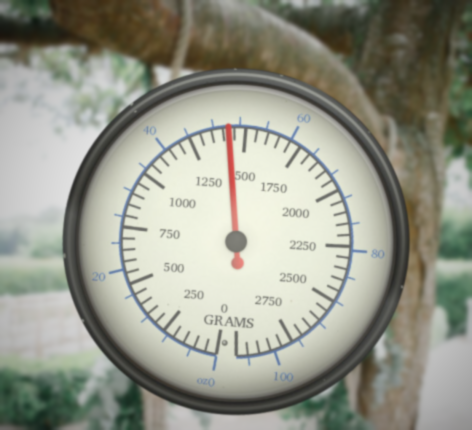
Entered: 1425 g
